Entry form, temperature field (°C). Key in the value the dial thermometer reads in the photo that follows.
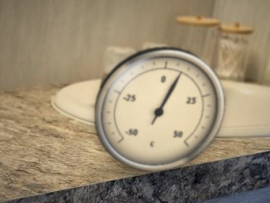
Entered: 7.5 °C
